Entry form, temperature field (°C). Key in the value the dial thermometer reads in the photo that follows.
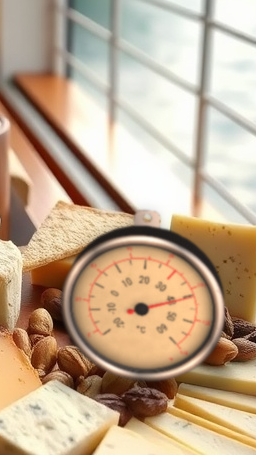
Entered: 40 °C
